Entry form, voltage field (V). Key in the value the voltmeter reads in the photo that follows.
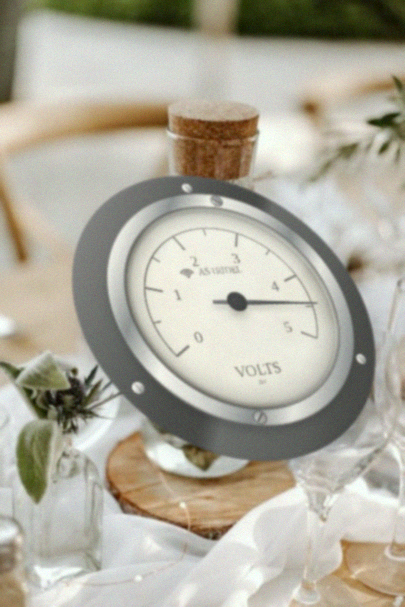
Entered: 4.5 V
